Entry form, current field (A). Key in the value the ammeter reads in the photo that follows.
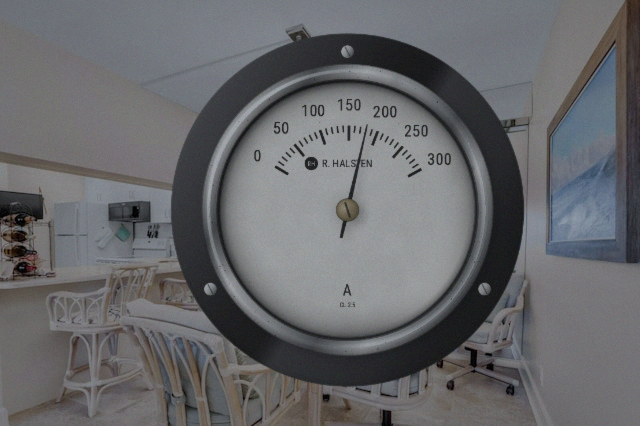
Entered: 180 A
